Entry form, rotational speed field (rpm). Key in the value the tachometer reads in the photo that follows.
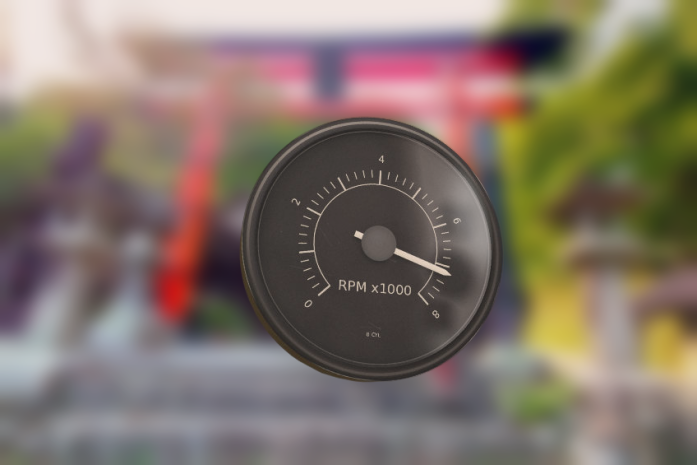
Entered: 7200 rpm
